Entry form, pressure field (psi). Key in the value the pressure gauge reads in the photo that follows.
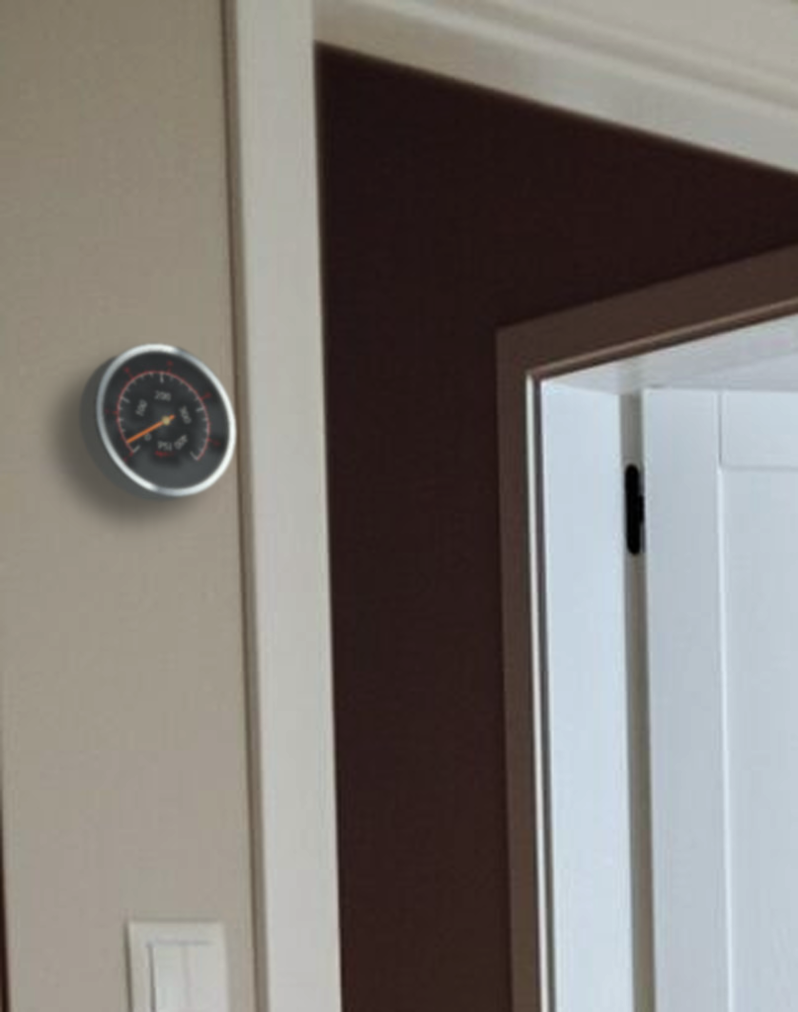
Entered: 20 psi
